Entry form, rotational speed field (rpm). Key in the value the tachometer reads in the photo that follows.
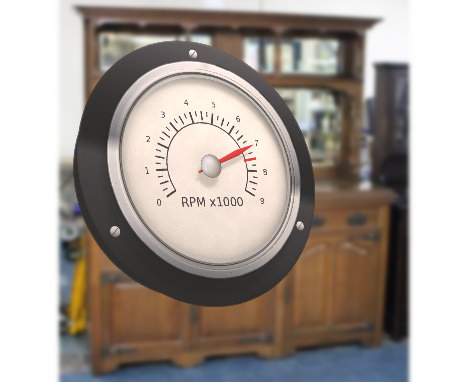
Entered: 7000 rpm
